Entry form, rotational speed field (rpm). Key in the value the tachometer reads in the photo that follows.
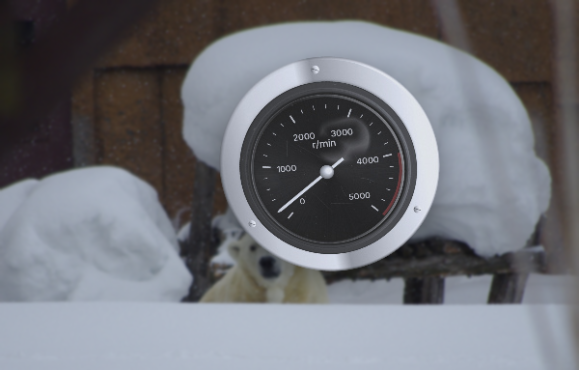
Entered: 200 rpm
